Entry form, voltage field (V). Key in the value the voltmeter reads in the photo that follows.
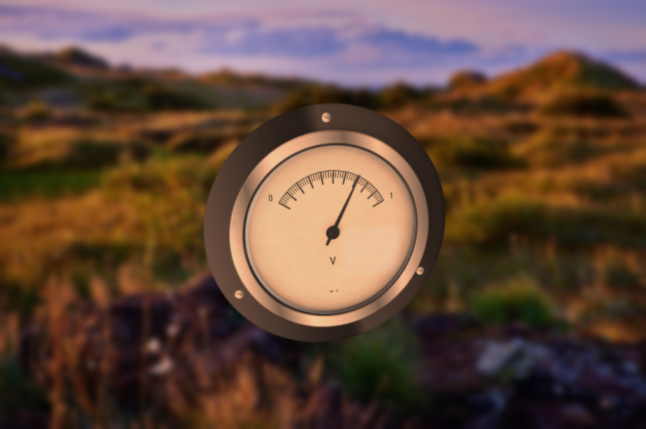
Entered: 0.7 V
